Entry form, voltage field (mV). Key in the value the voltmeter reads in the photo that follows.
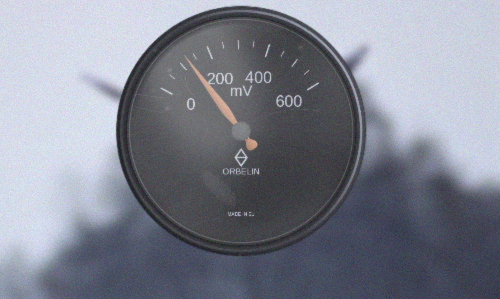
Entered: 125 mV
